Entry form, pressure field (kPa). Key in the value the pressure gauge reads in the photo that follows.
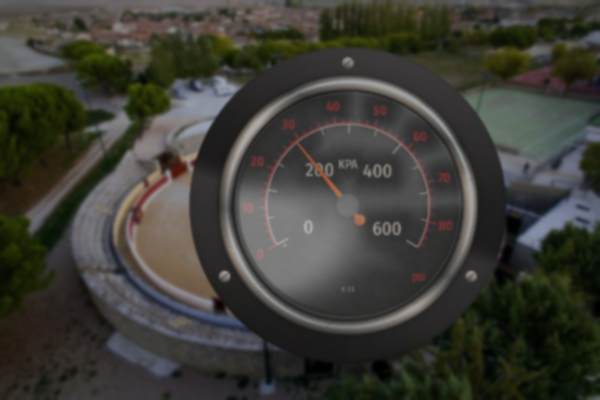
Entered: 200 kPa
